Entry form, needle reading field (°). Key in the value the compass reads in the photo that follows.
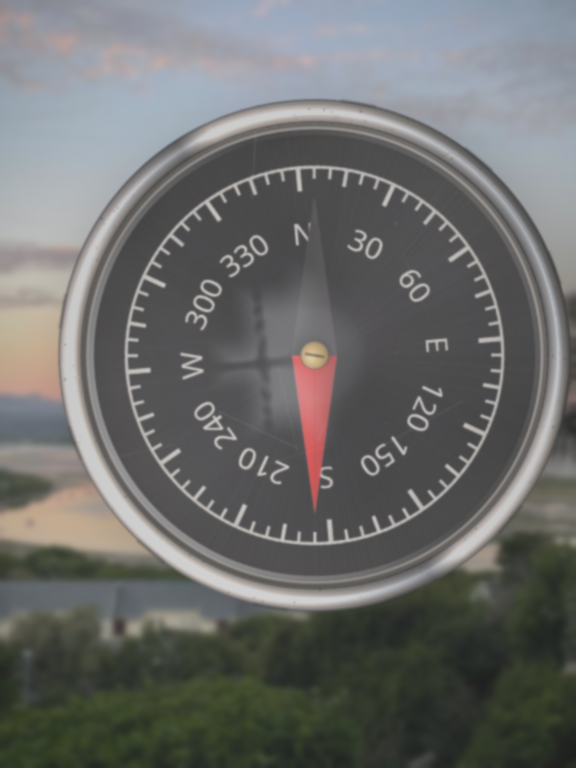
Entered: 185 °
